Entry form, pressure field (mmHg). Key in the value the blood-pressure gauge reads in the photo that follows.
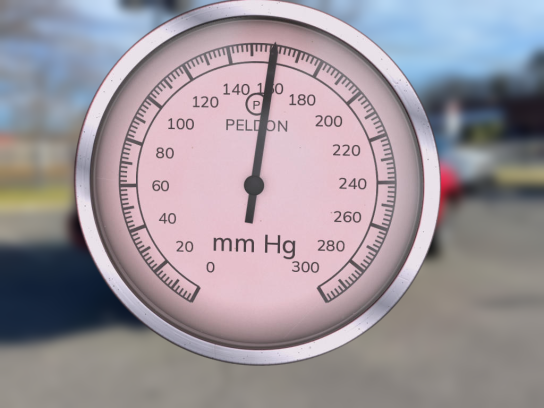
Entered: 160 mmHg
